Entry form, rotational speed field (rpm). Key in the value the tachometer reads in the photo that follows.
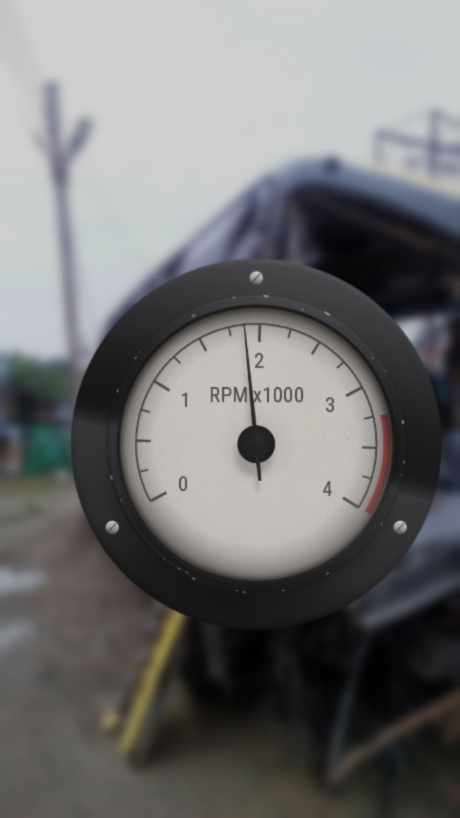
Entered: 1875 rpm
